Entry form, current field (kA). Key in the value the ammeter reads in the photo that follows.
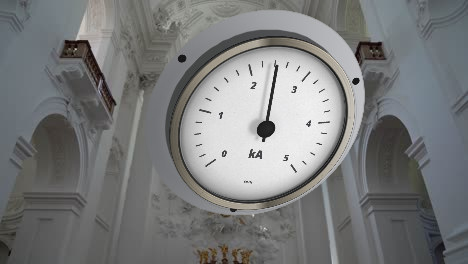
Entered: 2.4 kA
